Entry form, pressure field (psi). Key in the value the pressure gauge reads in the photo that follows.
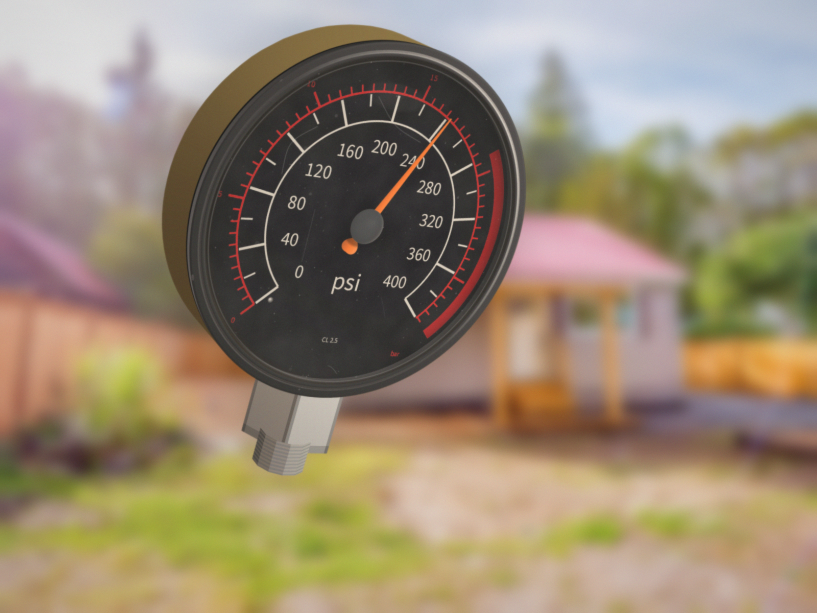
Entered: 240 psi
